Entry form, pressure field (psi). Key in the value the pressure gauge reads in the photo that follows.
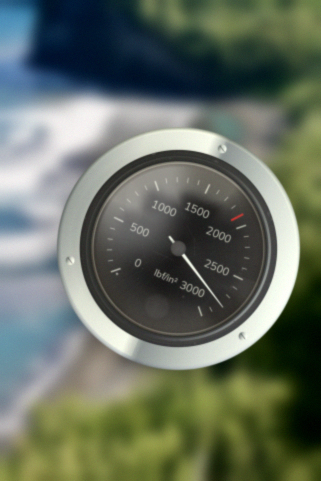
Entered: 2800 psi
